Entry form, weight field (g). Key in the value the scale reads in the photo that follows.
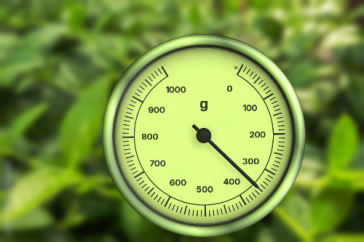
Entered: 350 g
